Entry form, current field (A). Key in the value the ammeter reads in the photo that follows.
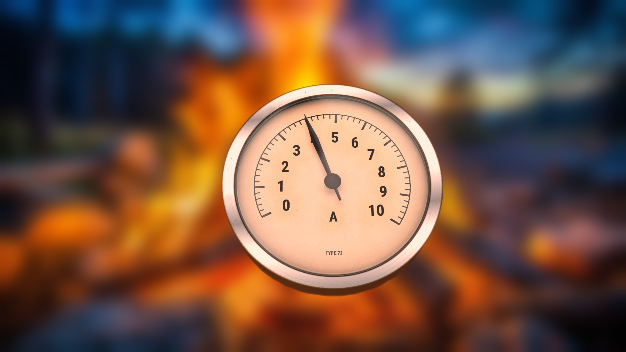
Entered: 4 A
